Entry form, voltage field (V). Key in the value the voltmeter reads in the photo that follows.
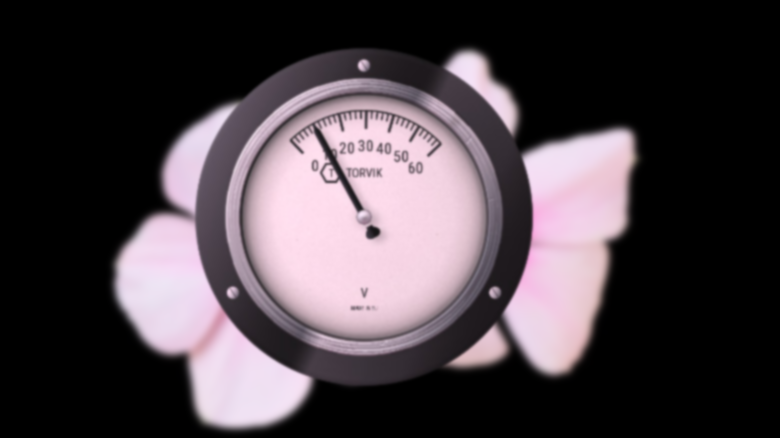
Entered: 10 V
